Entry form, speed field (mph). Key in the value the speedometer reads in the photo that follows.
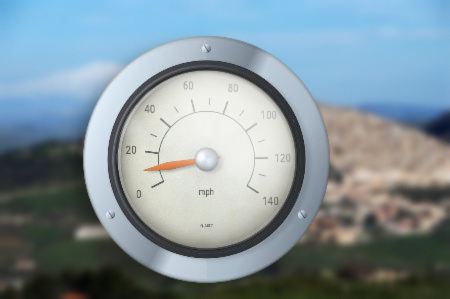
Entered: 10 mph
